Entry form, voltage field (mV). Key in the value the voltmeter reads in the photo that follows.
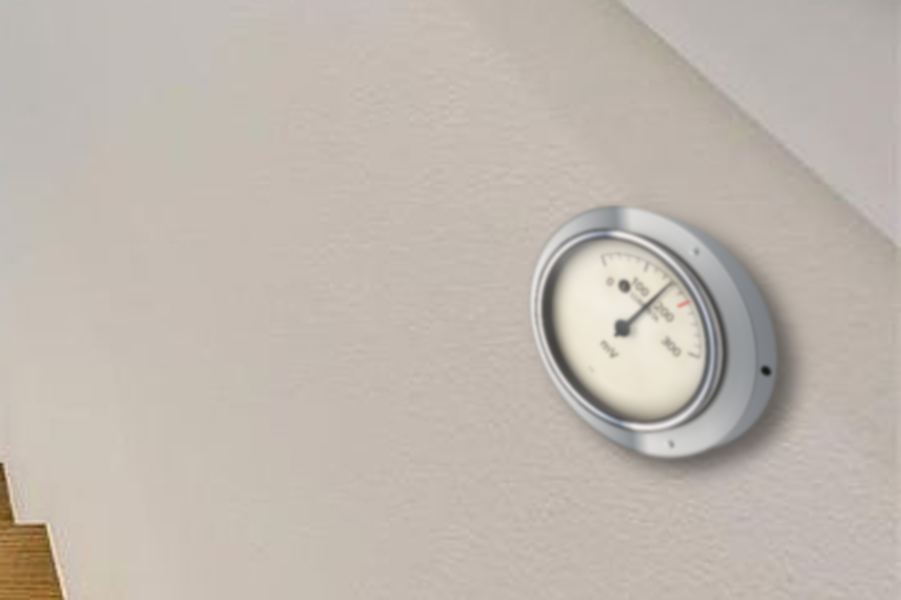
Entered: 160 mV
